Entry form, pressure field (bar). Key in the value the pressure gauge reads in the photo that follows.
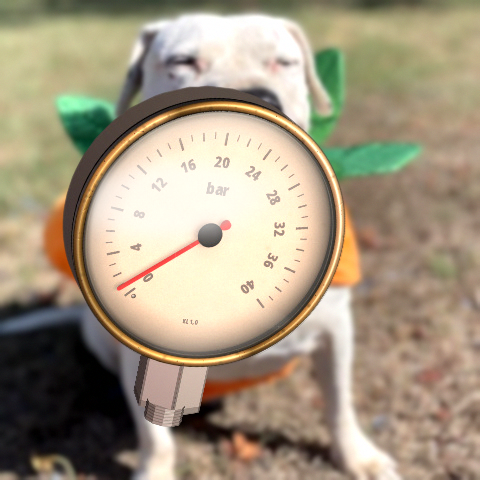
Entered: 1 bar
